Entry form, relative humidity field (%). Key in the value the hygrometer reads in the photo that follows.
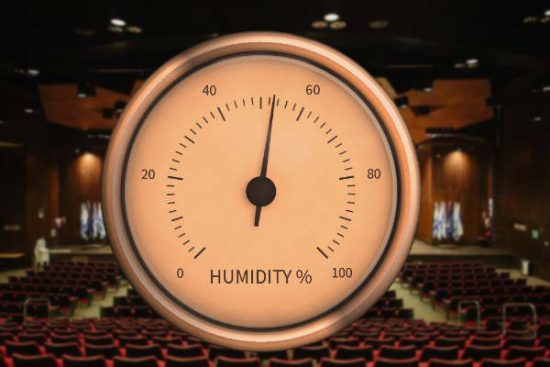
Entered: 53 %
